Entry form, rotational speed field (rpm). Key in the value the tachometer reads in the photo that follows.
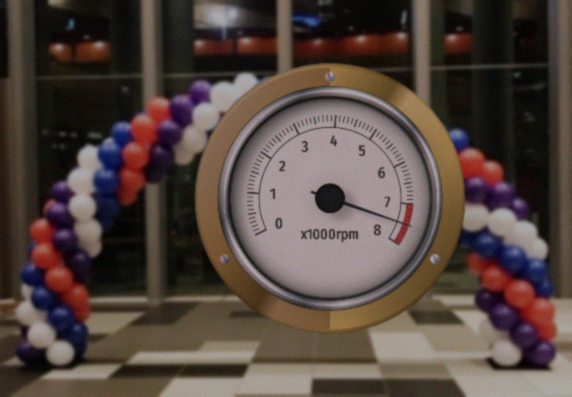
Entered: 7500 rpm
